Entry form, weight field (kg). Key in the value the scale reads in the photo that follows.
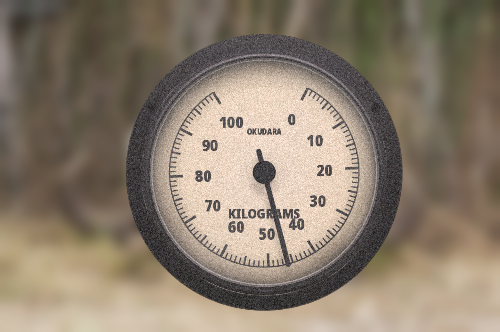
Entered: 46 kg
